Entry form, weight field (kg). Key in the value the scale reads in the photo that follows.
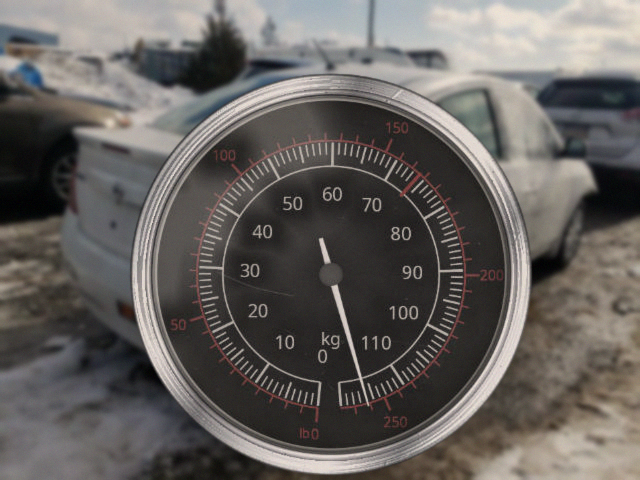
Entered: 116 kg
